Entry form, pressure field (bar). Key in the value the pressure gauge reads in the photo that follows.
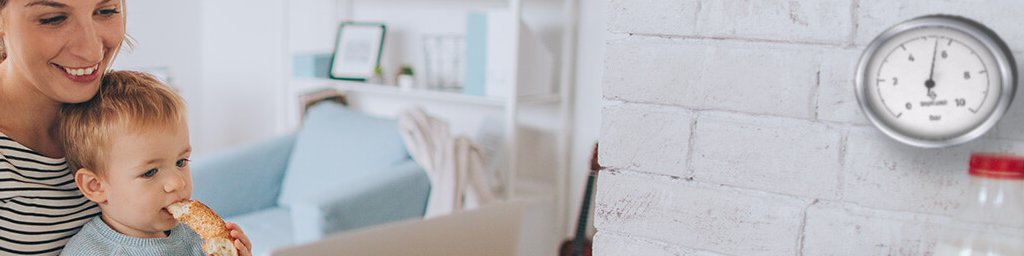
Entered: 5.5 bar
